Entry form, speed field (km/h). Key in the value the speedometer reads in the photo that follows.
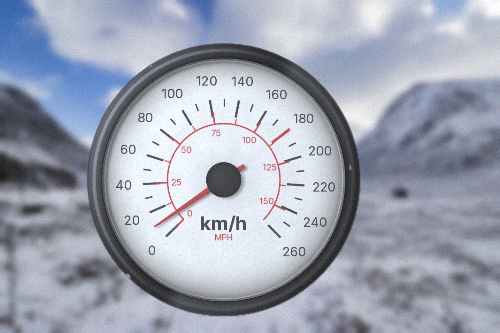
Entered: 10 km/h
